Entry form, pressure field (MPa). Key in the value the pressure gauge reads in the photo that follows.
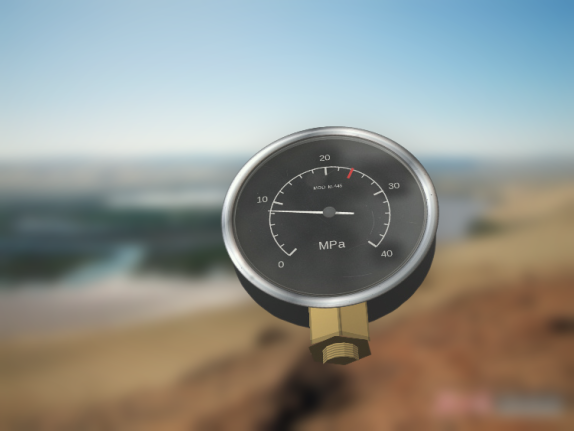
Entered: 8 MPa
